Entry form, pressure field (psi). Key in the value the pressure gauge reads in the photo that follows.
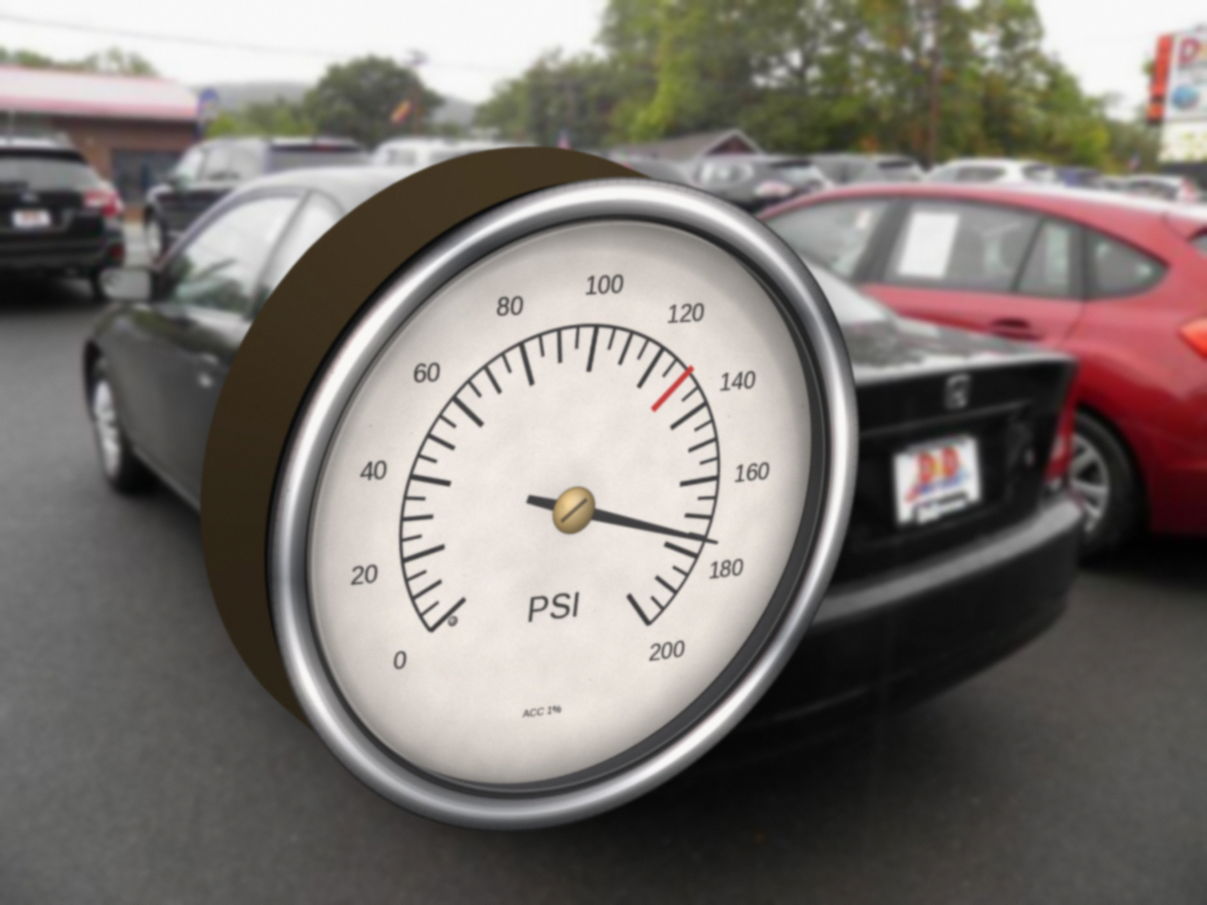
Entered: 175 psi
